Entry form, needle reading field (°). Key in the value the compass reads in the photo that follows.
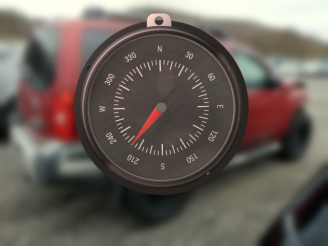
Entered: 220 °
